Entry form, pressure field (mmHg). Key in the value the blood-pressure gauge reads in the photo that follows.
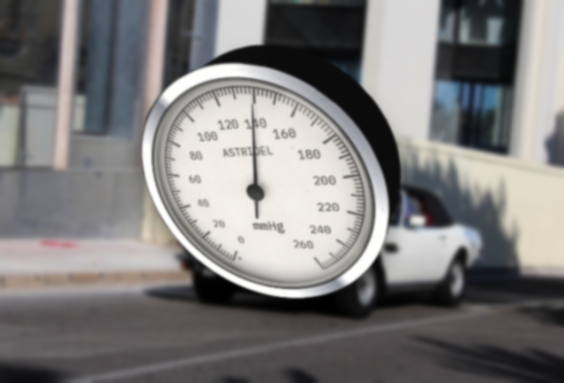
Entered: 140 mmHg
